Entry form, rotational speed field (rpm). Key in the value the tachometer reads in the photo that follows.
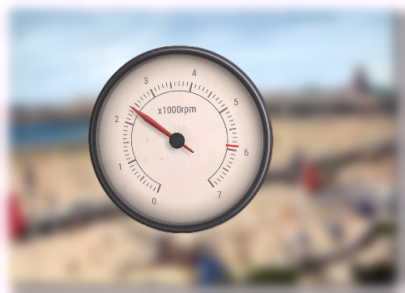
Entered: 2400 rpm
